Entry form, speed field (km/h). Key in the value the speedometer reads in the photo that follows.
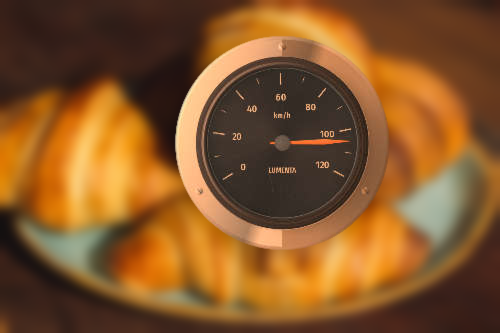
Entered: 105 km/h
